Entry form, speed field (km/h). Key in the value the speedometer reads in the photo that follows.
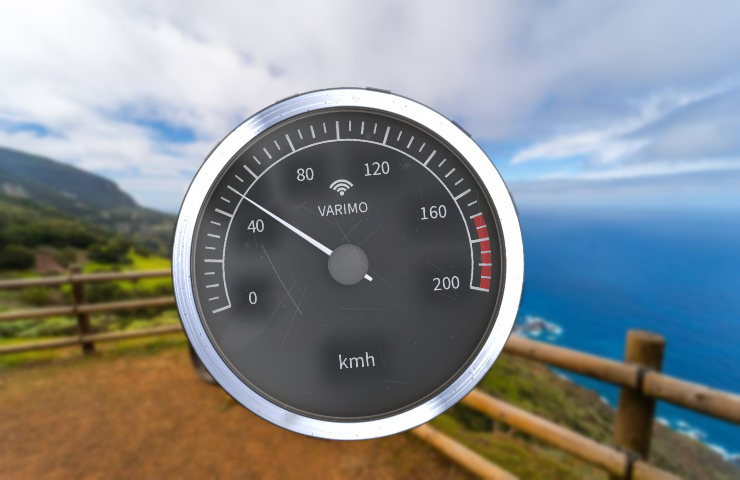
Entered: 50 km/h
